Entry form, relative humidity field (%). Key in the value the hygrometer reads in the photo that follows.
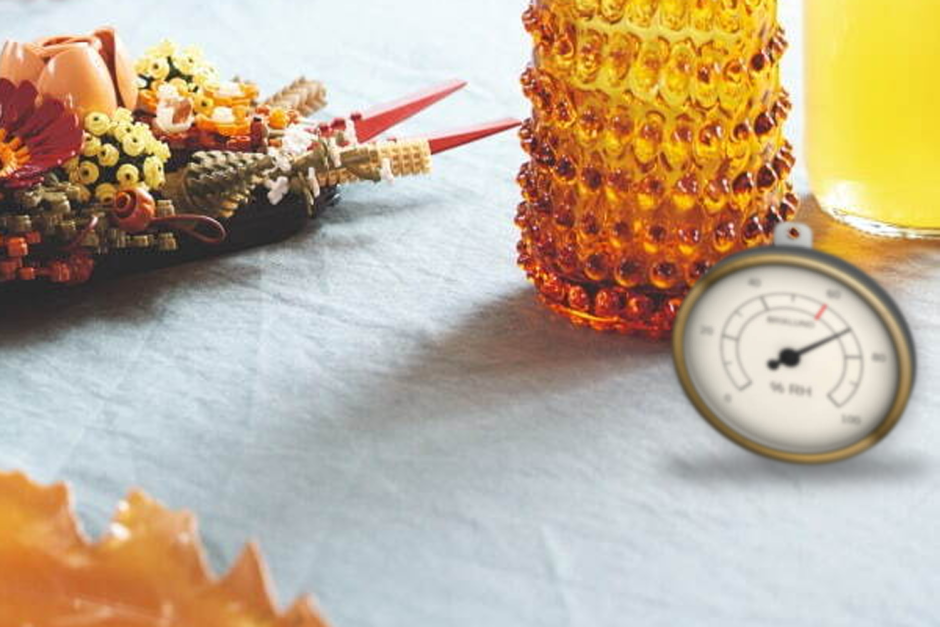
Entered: 70 %
